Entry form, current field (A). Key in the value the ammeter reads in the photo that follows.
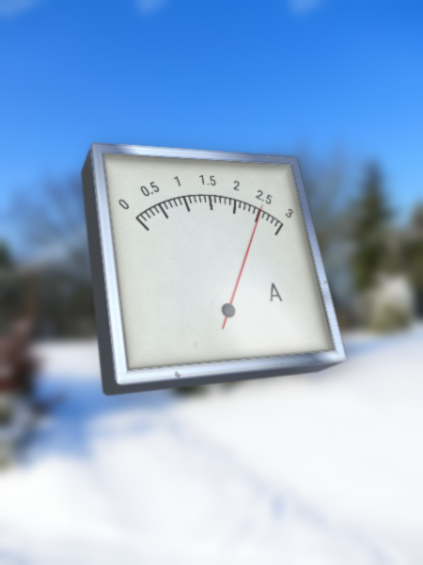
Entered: 2.5 A
